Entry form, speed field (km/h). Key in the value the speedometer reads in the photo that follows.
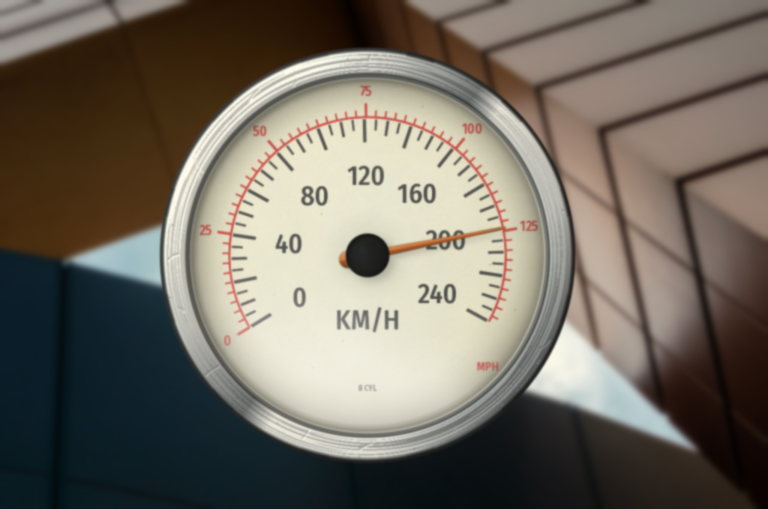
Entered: 200 km/h
